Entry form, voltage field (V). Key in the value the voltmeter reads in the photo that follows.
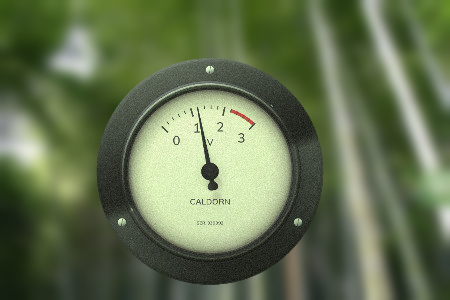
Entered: 1.2 V
